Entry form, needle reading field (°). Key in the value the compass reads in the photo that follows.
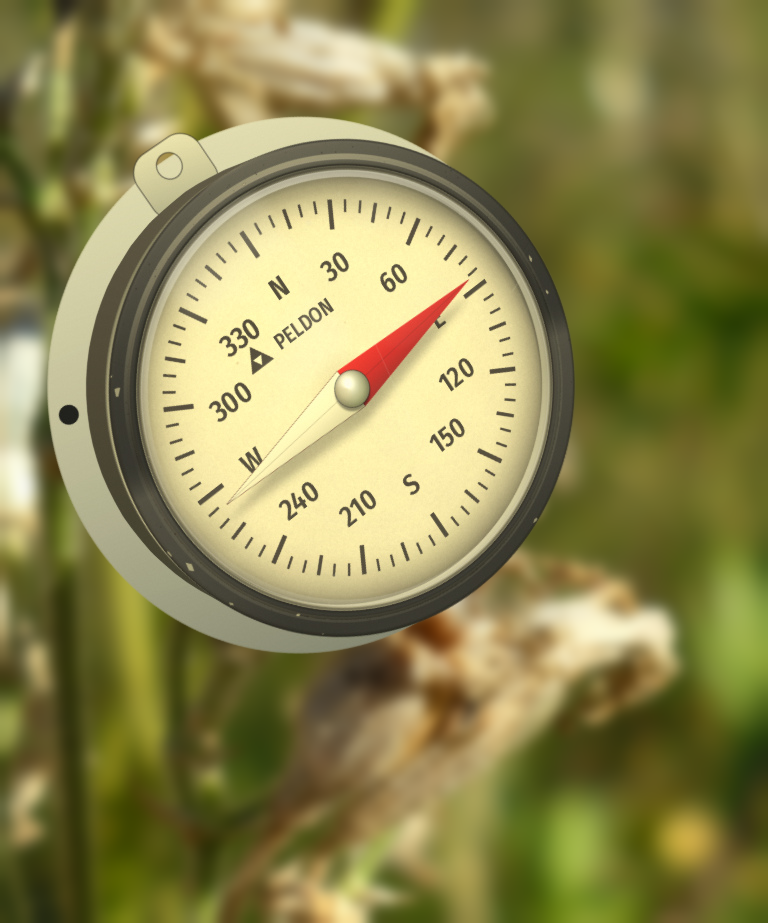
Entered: 85 °
